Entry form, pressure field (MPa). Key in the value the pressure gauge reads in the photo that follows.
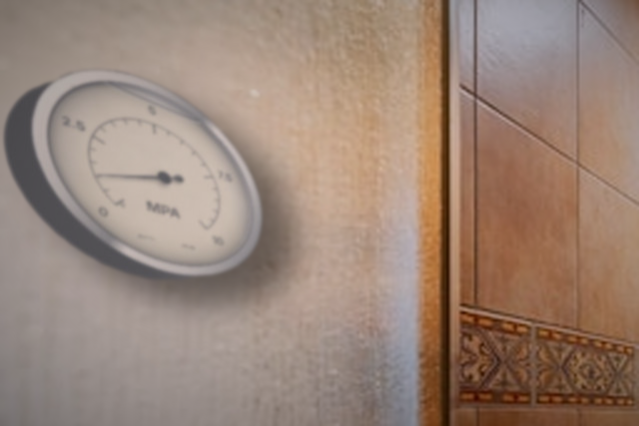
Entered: 1 MPa
